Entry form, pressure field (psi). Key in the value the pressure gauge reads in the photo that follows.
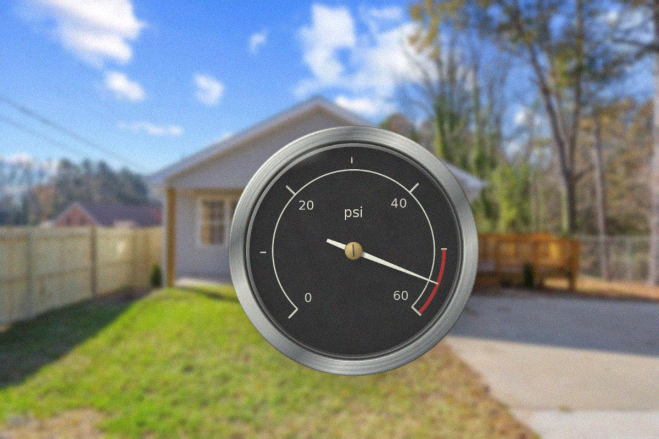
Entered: 55 psi
